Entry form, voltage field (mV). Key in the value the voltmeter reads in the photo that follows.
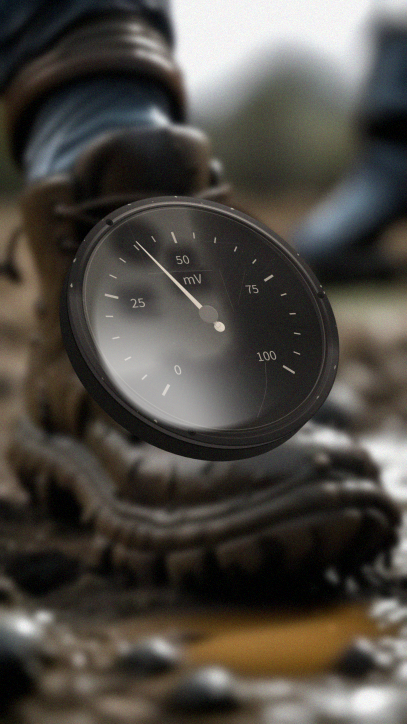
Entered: 40 mV
